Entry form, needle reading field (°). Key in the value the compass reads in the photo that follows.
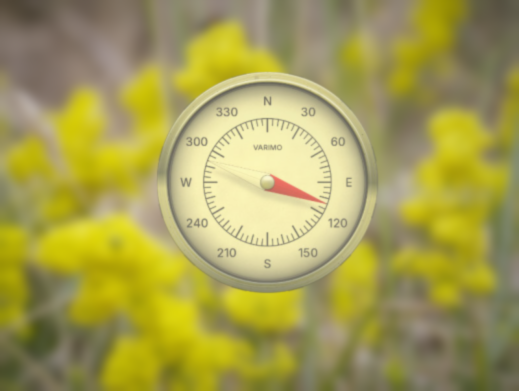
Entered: 110 °
